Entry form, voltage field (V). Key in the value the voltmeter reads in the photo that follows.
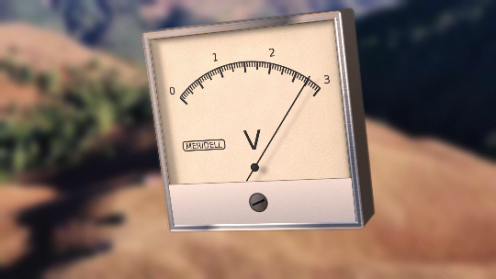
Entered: 2.75 V
